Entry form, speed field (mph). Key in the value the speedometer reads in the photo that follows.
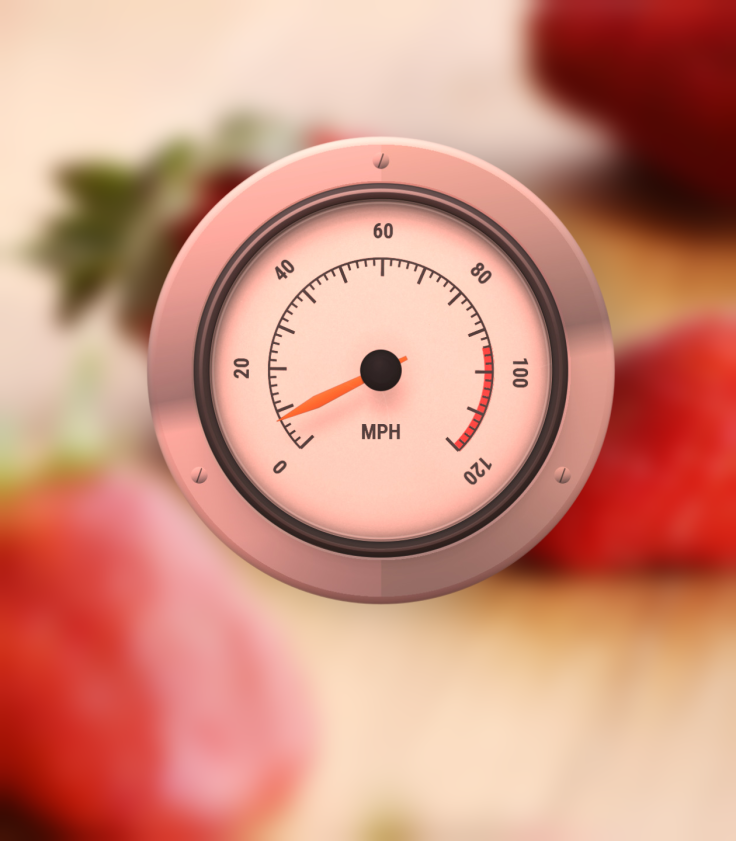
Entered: 8 mph
